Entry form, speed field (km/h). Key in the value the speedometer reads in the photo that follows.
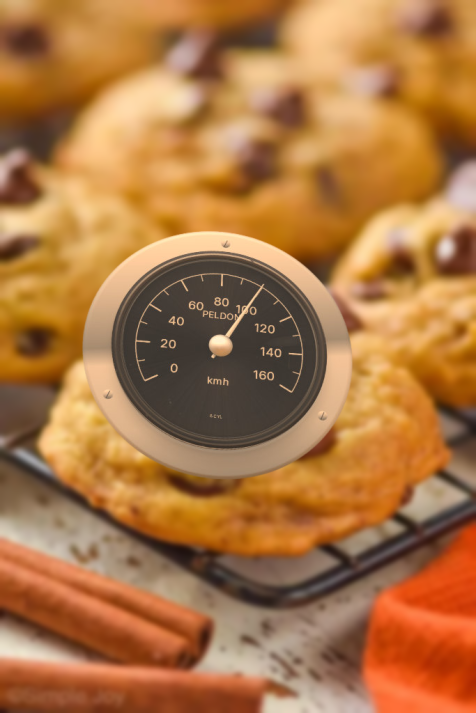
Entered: 100 km/h
